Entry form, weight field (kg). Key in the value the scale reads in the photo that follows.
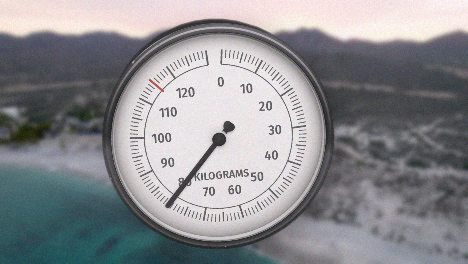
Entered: 80 kg
